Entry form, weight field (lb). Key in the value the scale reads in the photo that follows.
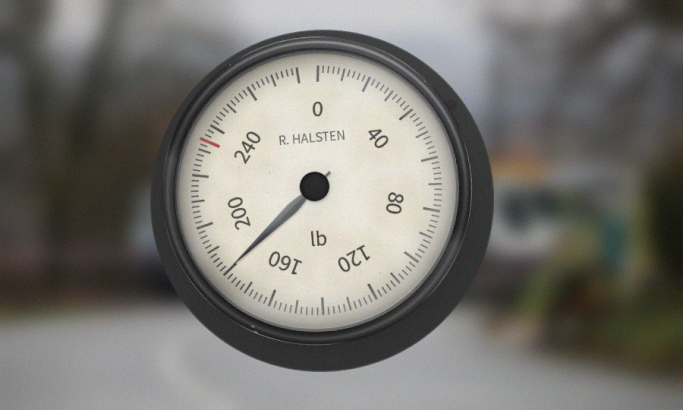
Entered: 180 lb
